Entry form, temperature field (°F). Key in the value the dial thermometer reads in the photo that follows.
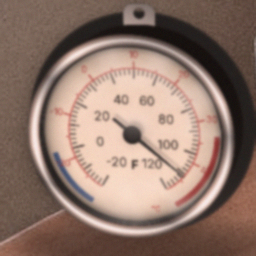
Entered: 110 °F
